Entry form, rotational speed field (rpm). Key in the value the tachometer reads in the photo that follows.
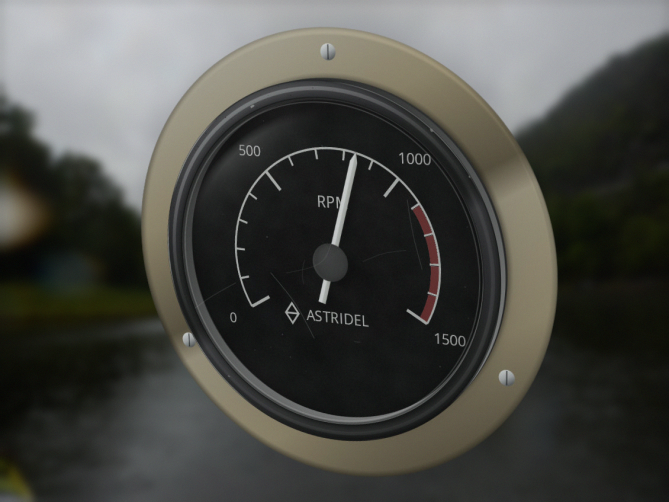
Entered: 850 rpm
